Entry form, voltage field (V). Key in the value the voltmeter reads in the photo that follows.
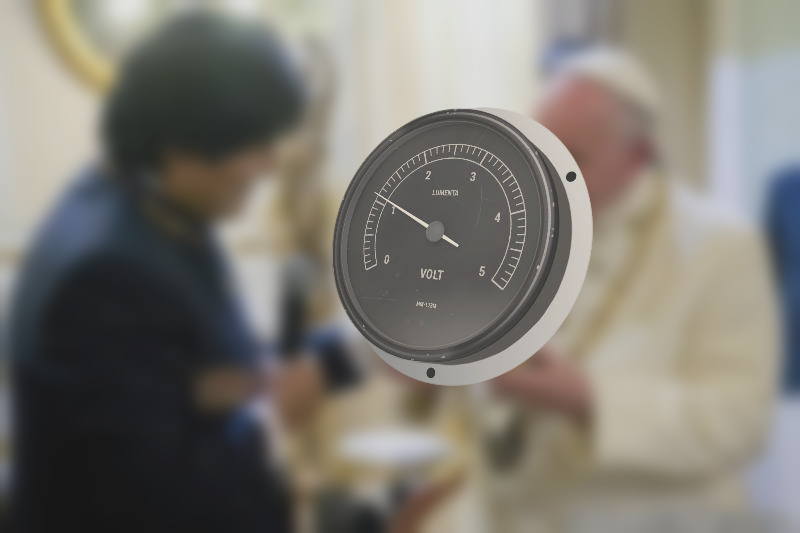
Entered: 1.1 V
